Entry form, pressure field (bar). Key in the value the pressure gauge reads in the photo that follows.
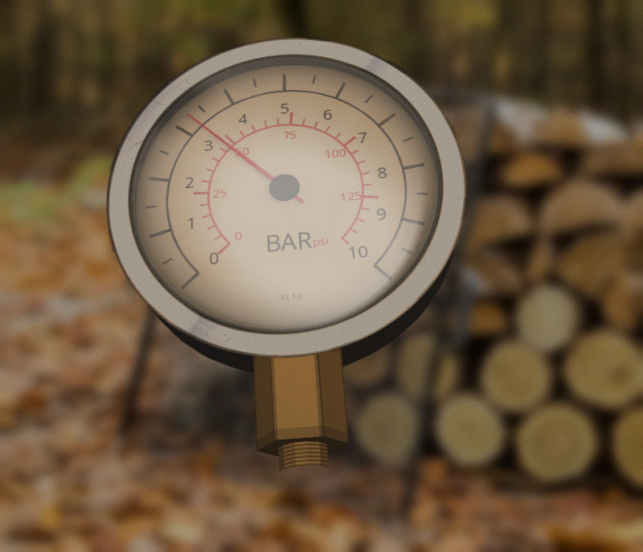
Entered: 3.25 bar
